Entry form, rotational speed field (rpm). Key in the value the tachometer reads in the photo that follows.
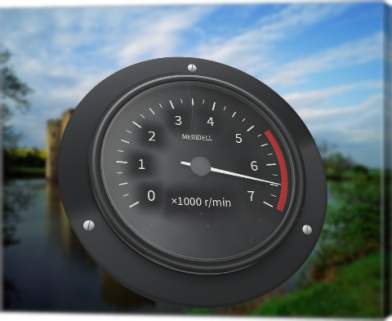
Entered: 6500 rpm
